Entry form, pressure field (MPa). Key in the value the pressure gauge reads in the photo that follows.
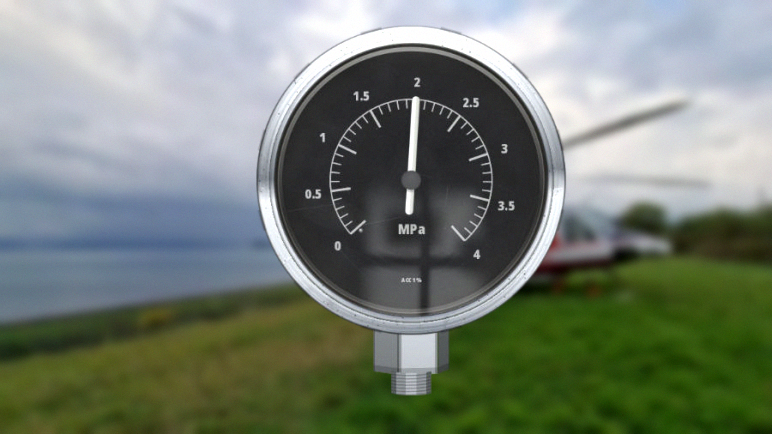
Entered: 2 MPa
